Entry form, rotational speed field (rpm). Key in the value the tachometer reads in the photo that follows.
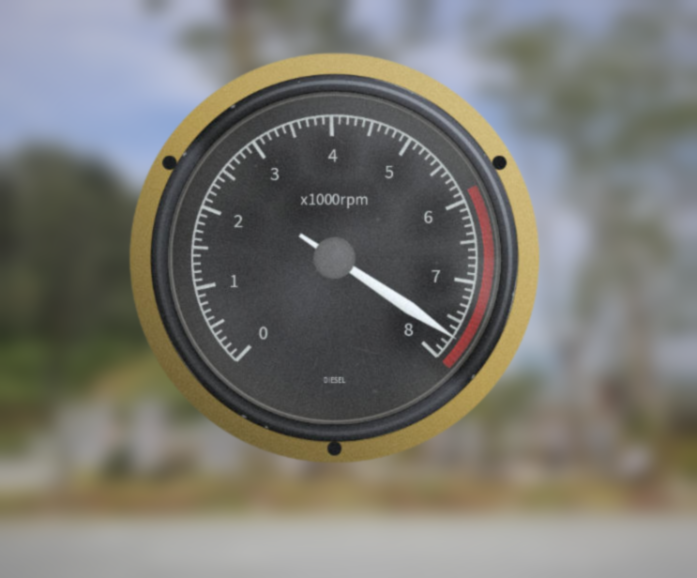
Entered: 7700 rpm
